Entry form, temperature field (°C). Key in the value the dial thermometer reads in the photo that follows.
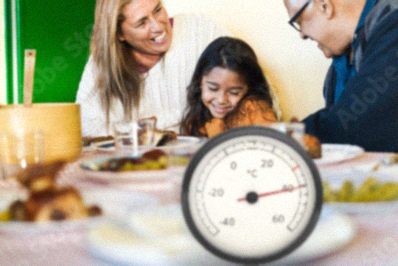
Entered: 40 °C
